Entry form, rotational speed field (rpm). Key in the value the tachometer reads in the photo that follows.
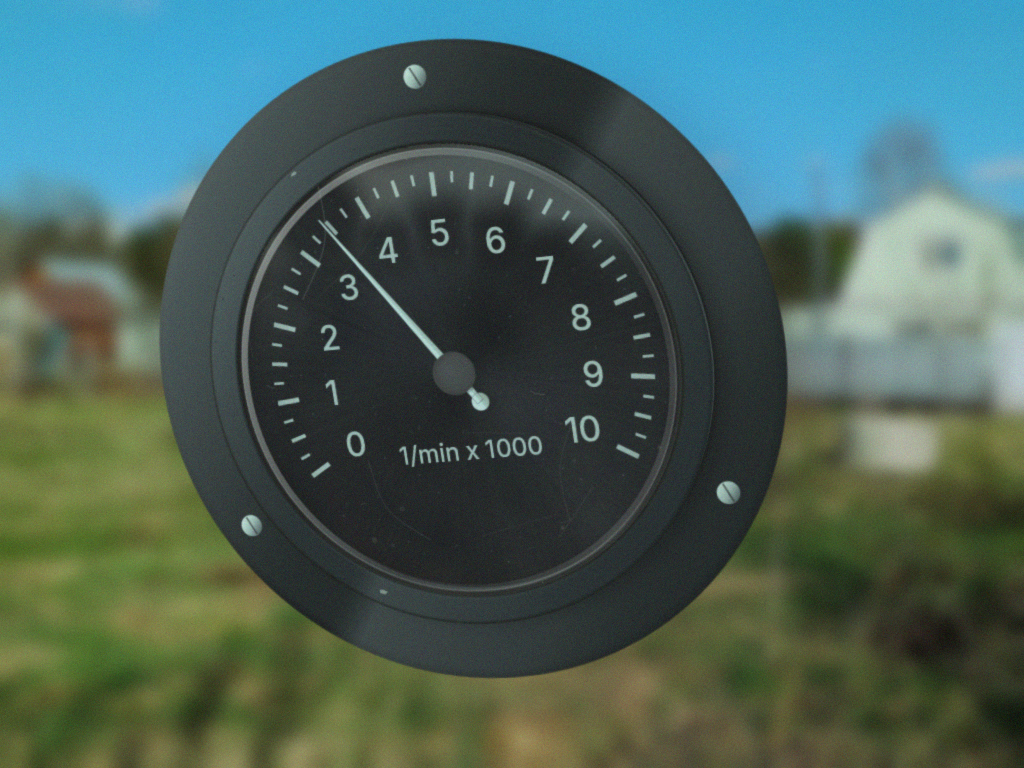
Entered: 3500 rpm
